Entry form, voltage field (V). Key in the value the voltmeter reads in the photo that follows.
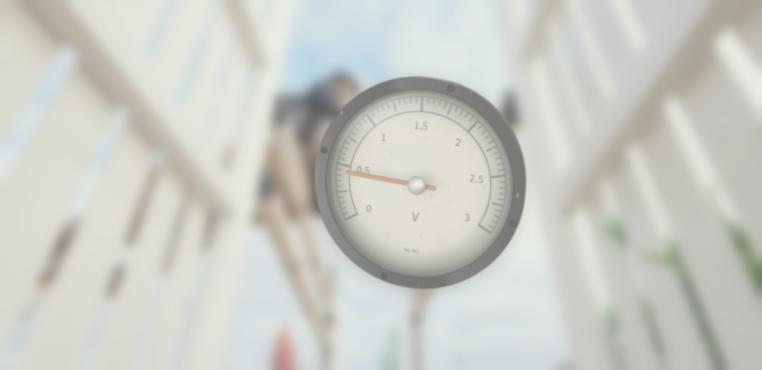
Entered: 0.45 V
